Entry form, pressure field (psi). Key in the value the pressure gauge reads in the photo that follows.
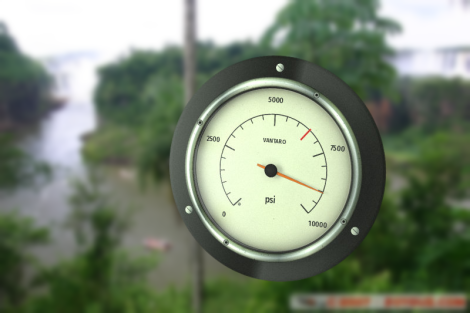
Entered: 9000 psi
